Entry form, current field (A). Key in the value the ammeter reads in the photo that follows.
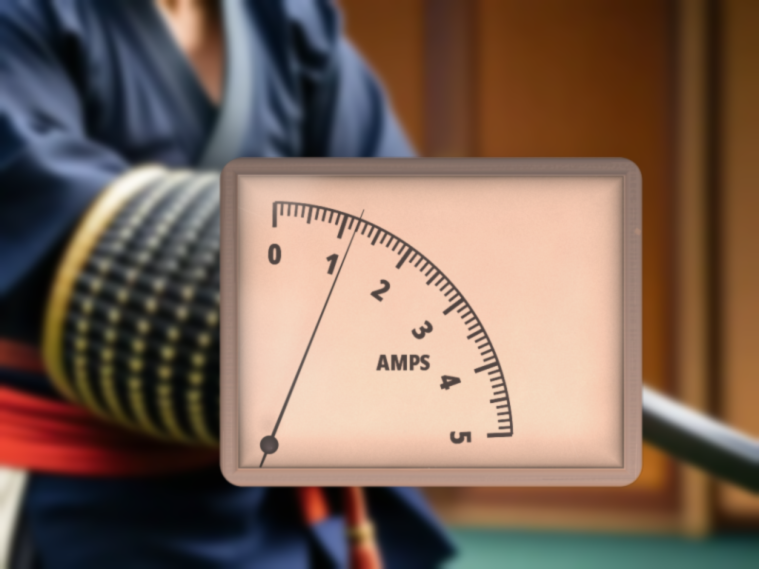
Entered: 1.2 A
